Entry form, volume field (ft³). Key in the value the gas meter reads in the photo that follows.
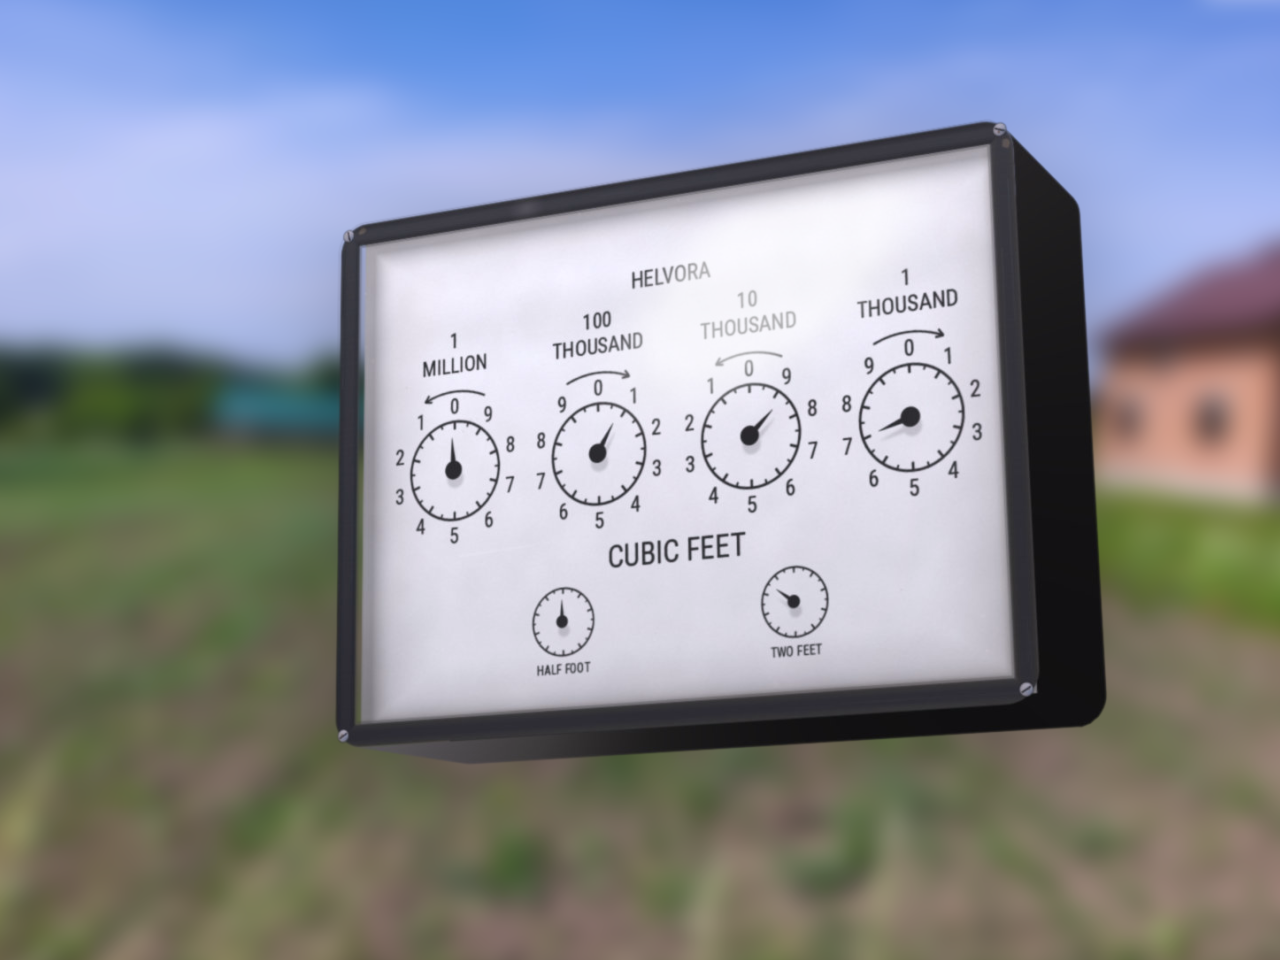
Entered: 8700 ft³
